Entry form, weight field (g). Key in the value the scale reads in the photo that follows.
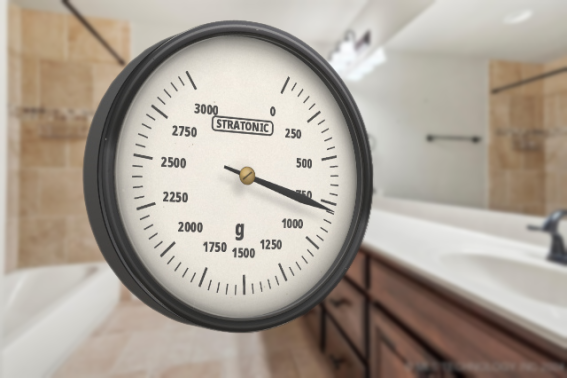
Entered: 800 g
